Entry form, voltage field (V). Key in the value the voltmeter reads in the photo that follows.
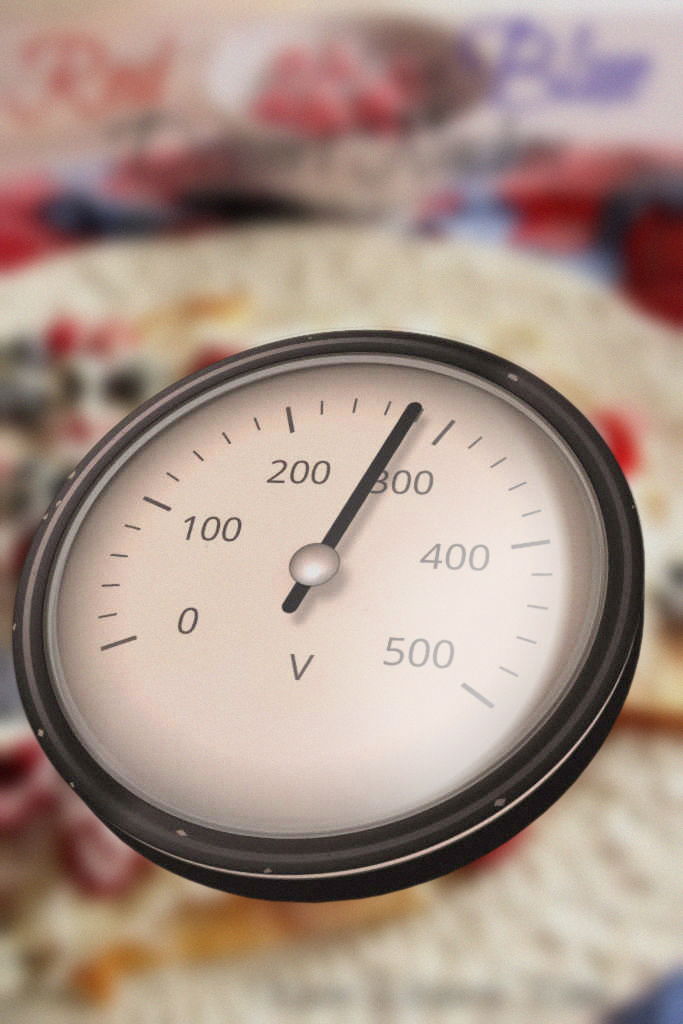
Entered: 280 V
